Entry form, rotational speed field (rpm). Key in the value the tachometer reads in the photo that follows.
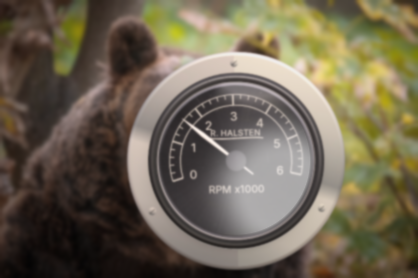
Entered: 1600 rpm
